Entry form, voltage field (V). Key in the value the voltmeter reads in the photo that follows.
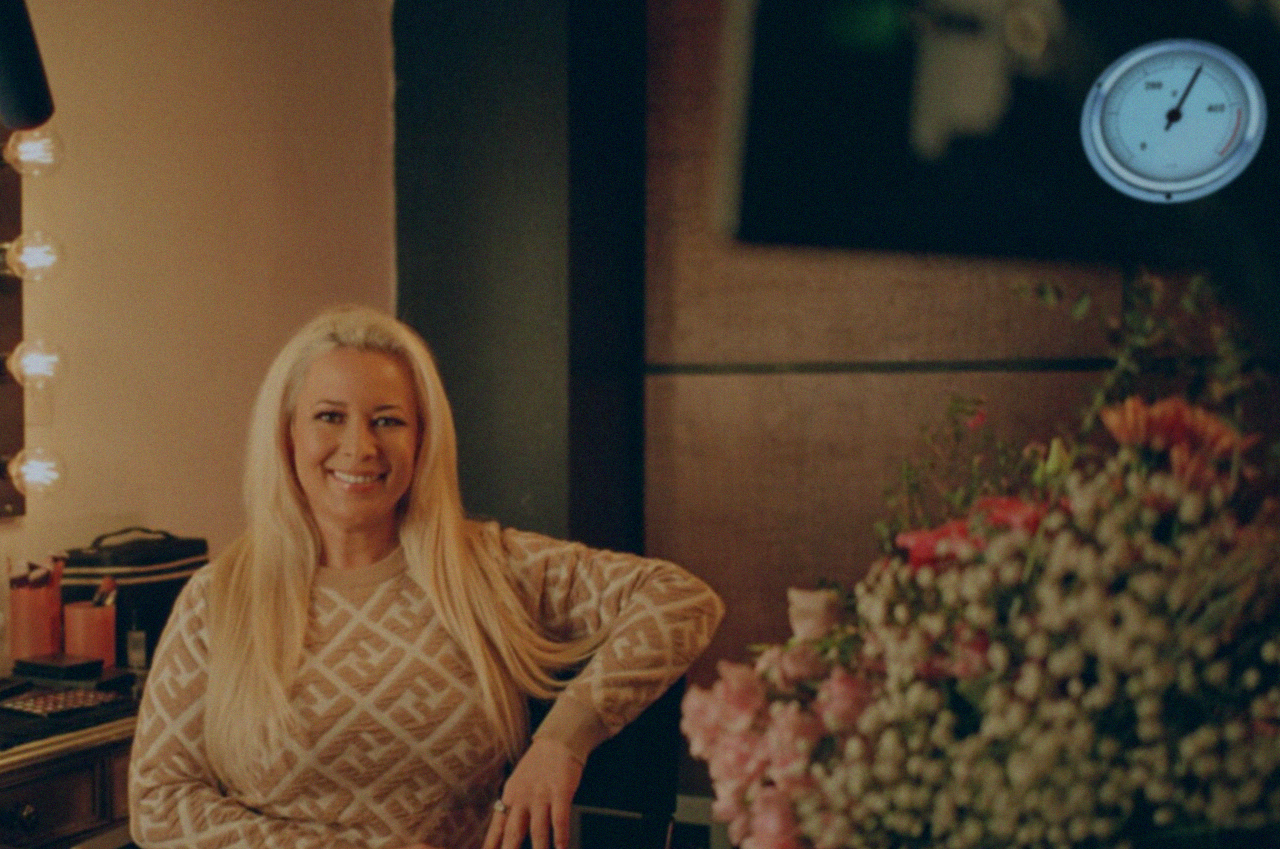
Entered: 300 V
